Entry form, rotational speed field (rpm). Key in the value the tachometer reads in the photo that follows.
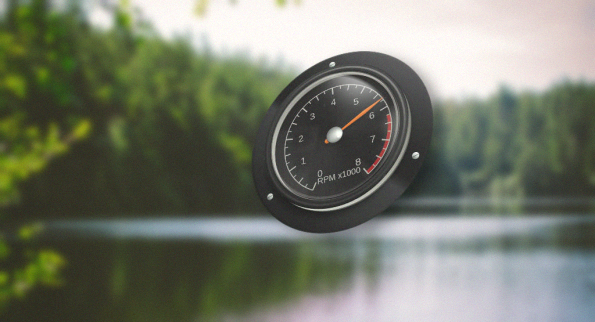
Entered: 5750 rpm
